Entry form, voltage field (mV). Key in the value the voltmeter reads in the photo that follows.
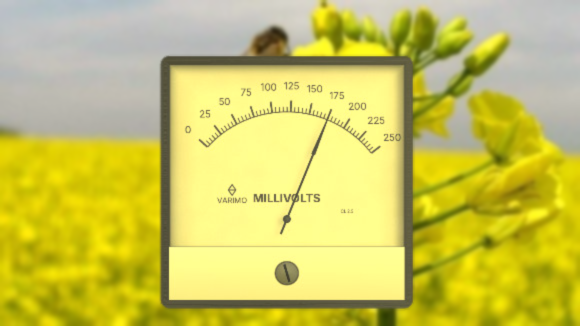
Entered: 175 mV
